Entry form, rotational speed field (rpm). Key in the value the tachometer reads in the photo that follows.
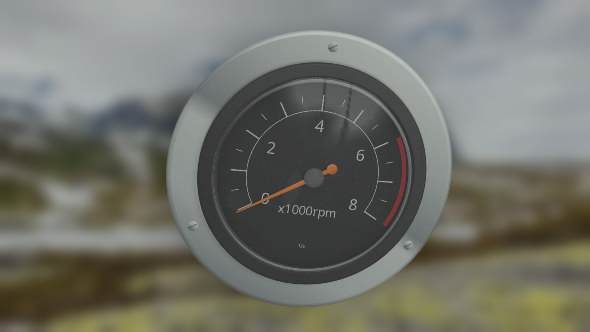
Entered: 0 rpm
